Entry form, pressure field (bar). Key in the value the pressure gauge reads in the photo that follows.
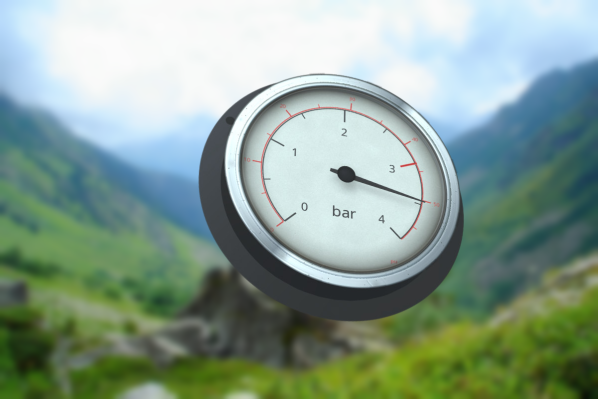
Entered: 3.5 bar
